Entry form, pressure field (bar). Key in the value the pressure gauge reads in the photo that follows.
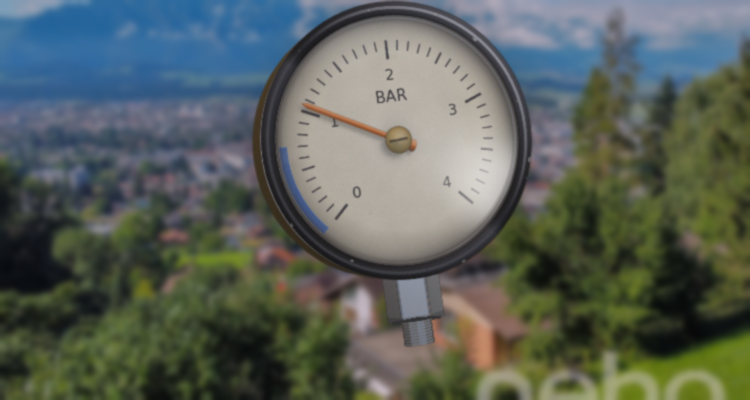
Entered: 1.05 bar
